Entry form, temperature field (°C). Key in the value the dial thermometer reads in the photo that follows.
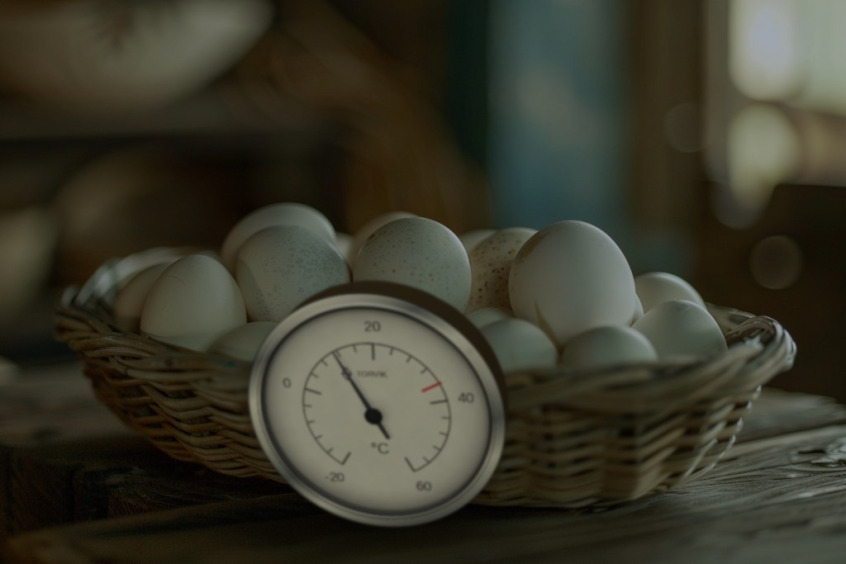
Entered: 12 °C
